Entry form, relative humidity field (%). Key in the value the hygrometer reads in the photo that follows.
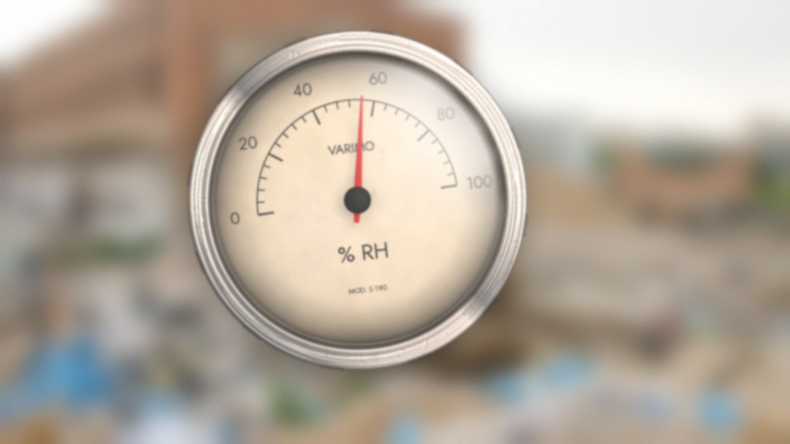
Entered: 56 %
